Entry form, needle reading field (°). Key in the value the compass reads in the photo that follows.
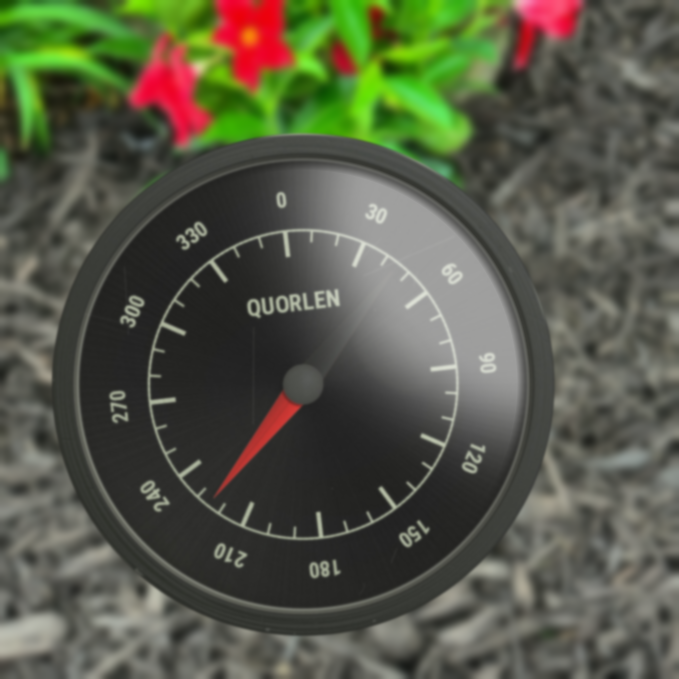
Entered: 225 °
